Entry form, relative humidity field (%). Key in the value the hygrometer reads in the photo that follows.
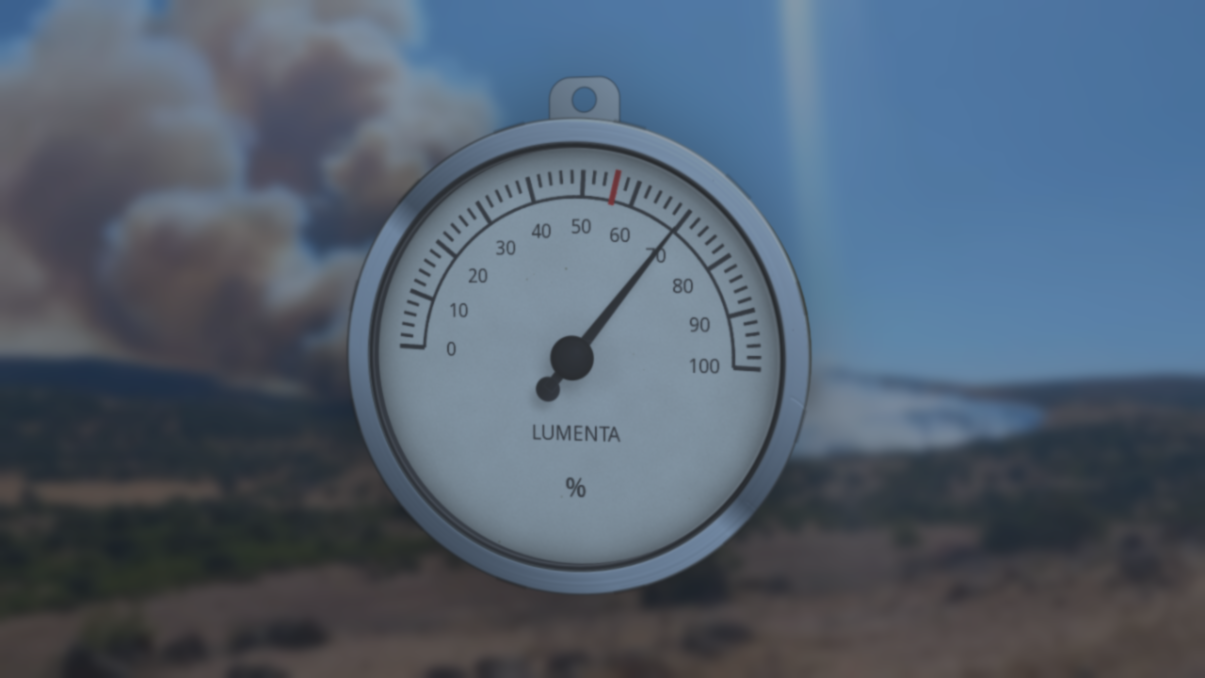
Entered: 70 %
